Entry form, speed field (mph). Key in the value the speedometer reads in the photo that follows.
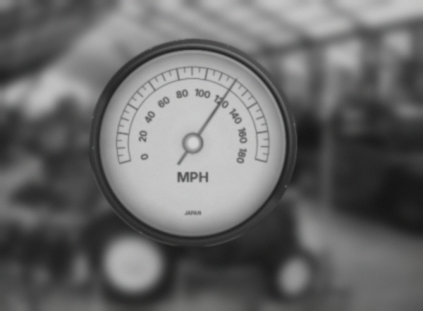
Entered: 120 mph
